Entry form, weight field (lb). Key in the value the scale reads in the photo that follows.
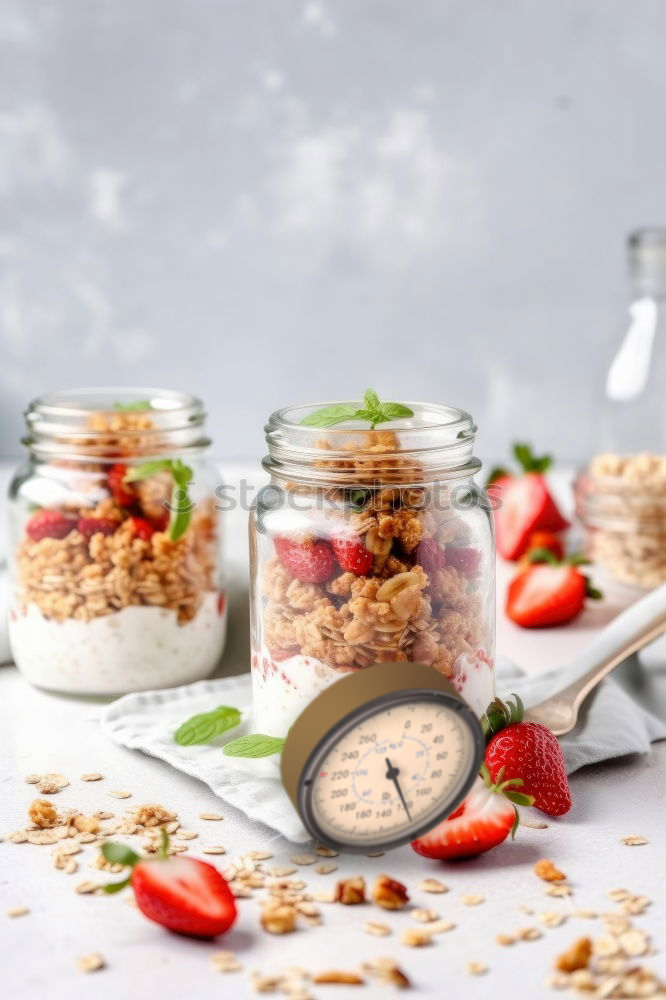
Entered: 120 lb
